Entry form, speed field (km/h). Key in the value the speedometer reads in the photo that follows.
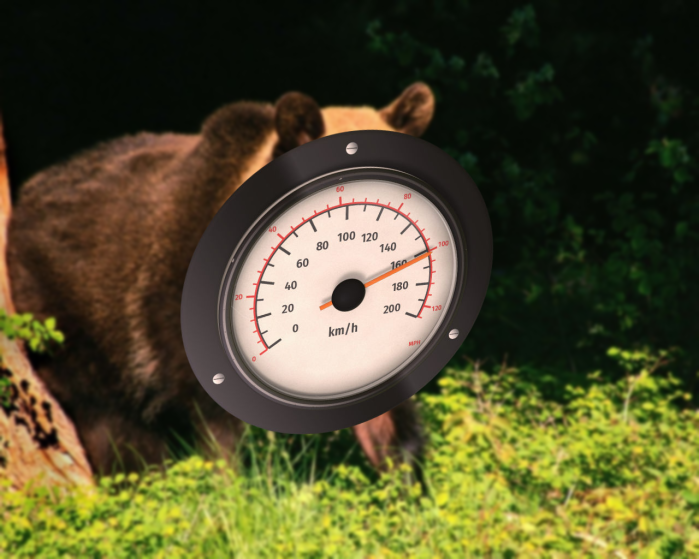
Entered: 160 km/h
